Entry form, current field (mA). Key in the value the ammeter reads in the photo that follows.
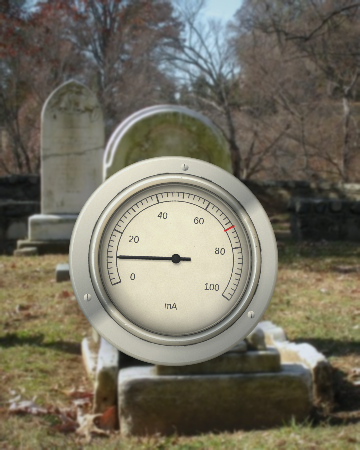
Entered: 10 mA
